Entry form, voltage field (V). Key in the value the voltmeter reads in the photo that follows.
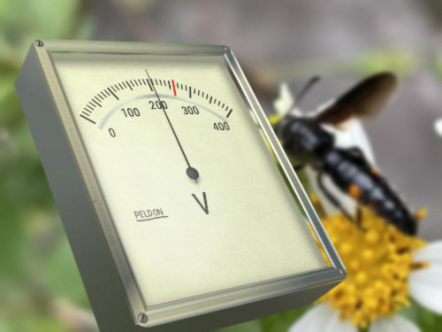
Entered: 200 V
